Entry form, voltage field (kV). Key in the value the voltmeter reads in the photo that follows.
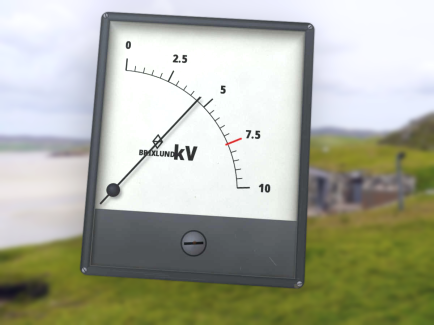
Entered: 4.5 kV
